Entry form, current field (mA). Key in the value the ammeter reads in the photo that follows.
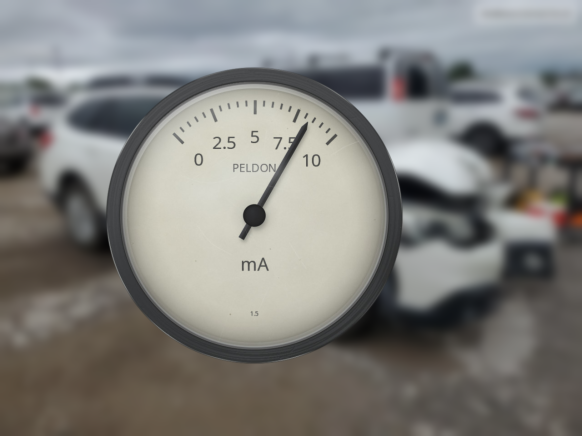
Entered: 8.25 mA
